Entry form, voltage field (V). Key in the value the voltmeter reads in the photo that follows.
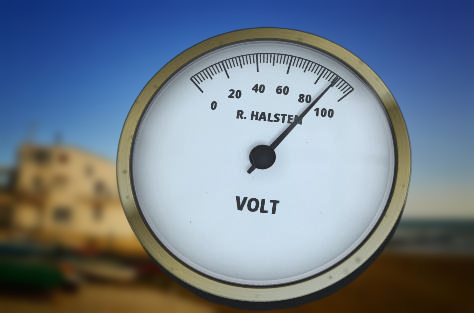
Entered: 90 V
